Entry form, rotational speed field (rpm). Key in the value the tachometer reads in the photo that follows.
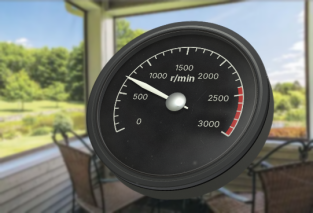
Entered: 700 rpm
